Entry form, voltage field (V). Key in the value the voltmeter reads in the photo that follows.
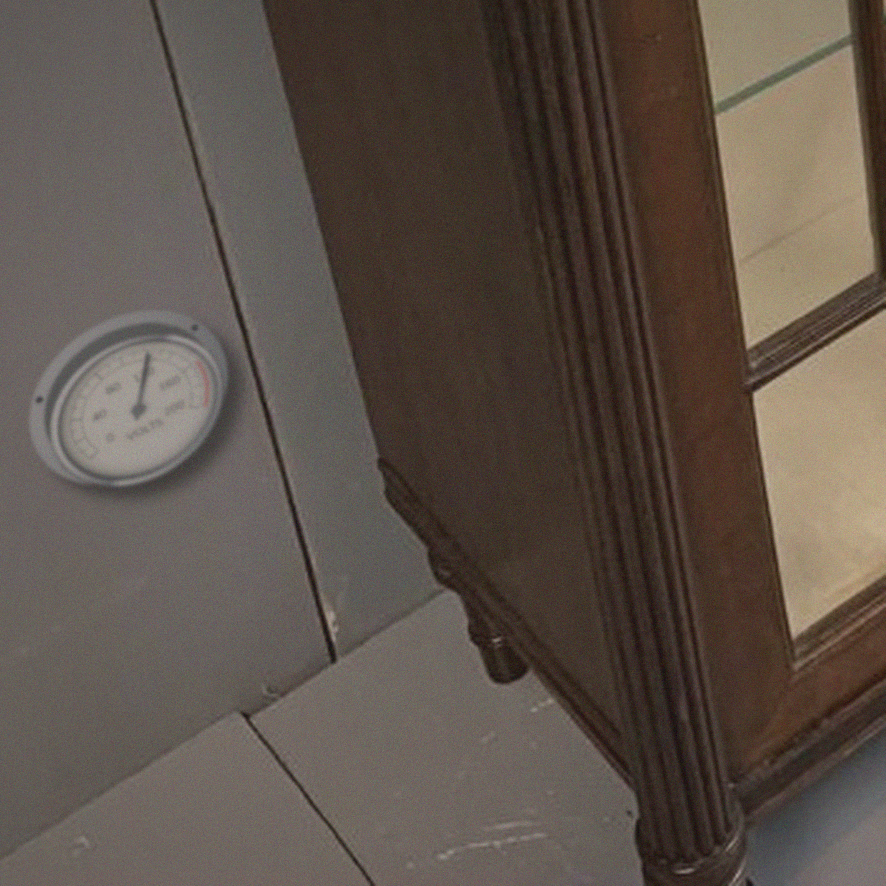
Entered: 120 V
